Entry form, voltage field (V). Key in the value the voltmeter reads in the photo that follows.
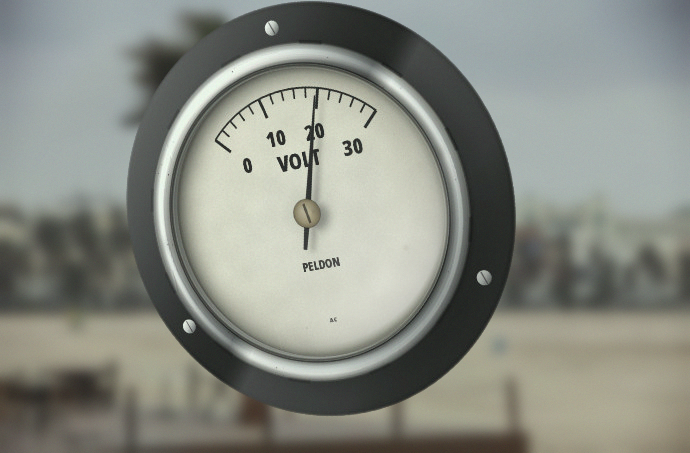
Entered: 20 V
